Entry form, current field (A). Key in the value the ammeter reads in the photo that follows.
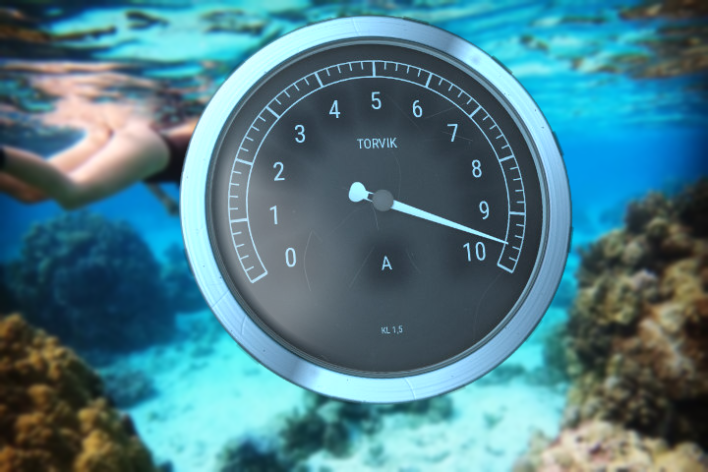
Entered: 9.6 A
